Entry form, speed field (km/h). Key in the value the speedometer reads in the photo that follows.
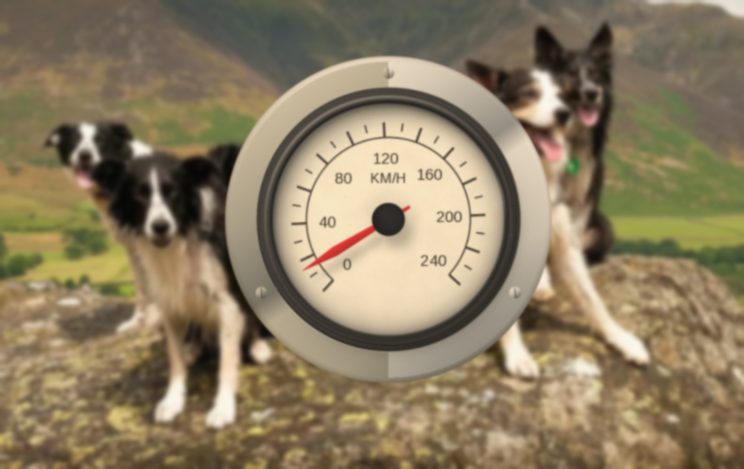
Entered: 15 km/h
